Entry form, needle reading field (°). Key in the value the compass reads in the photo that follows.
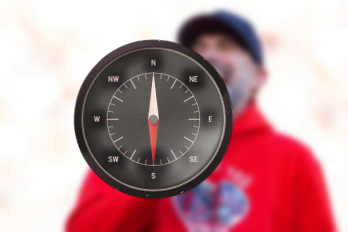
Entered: 180 °
